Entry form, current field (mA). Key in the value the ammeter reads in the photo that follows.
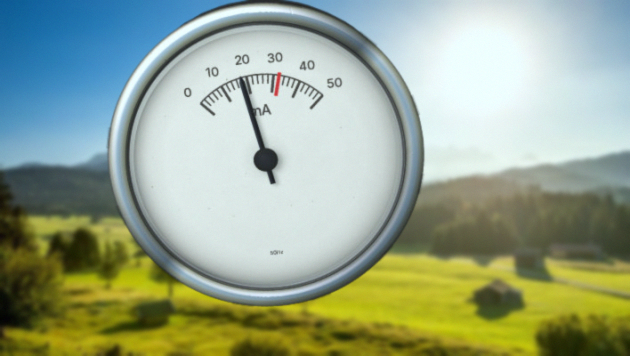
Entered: 18 mA
